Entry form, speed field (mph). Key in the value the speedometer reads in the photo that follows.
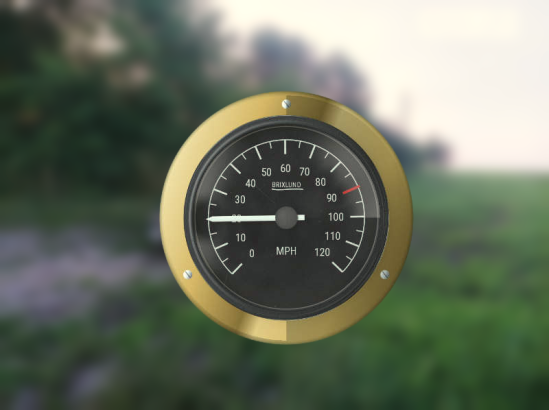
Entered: 20 mph
